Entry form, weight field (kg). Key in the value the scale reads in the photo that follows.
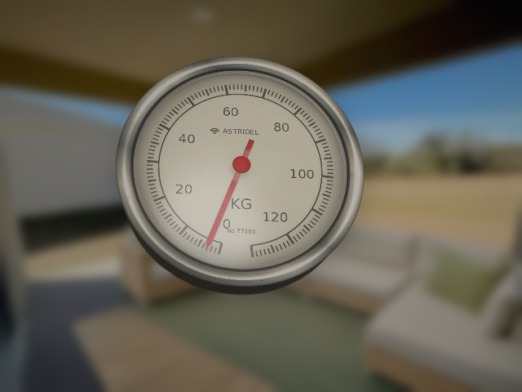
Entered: 3 kg
